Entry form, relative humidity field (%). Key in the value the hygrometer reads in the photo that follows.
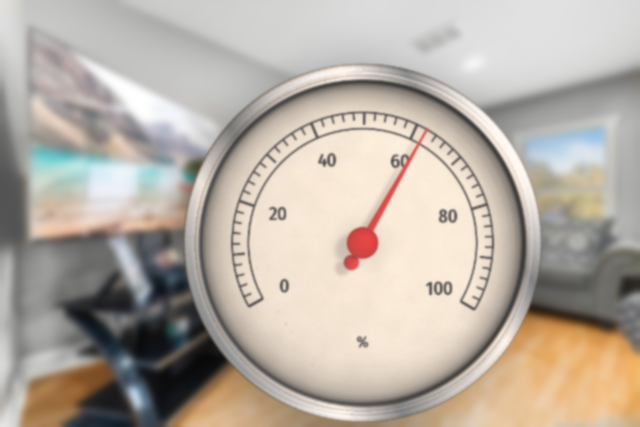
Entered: 62 %
